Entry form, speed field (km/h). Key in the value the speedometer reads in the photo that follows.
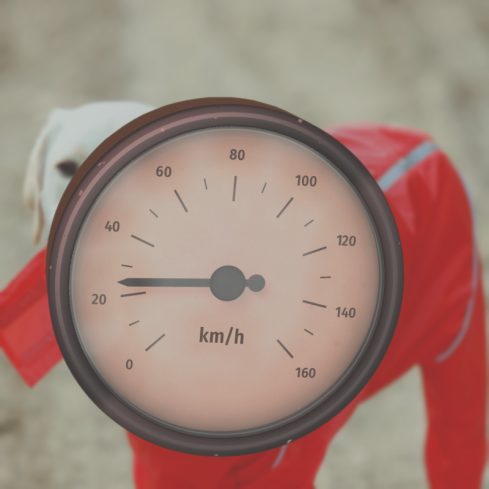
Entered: 25 km/h
